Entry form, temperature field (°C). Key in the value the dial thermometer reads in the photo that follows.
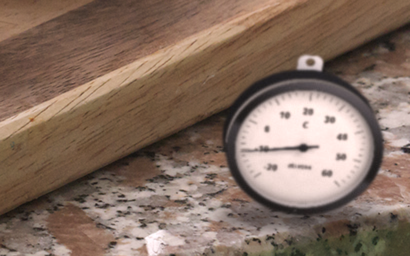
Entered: -10 °C
